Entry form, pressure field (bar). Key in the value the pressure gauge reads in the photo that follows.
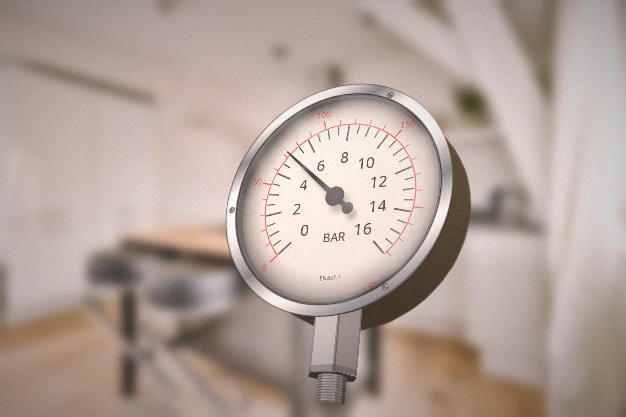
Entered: 5 bar
